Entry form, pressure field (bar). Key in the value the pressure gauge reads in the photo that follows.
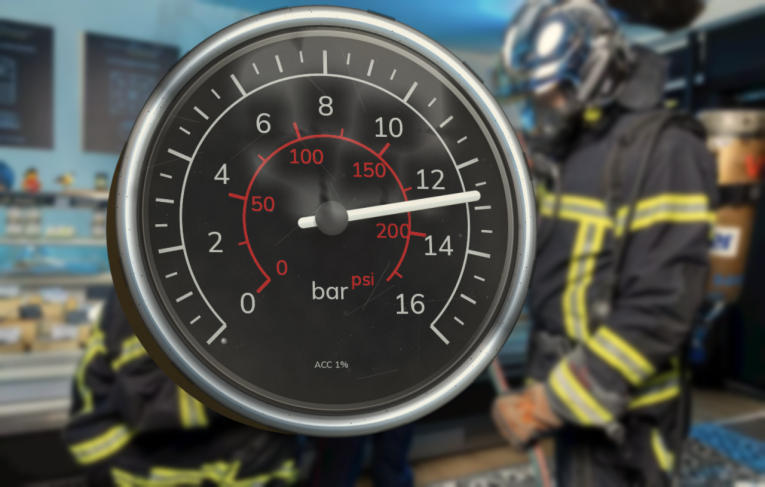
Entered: 12.75 bar
